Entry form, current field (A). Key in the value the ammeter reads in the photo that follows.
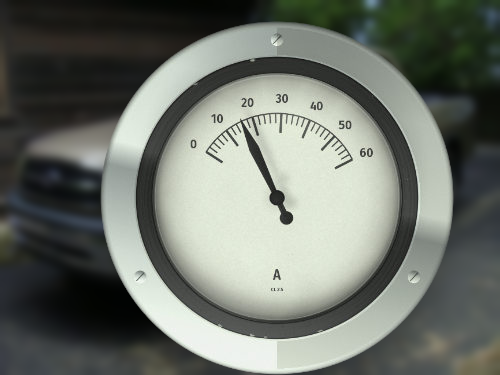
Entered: 16 A
